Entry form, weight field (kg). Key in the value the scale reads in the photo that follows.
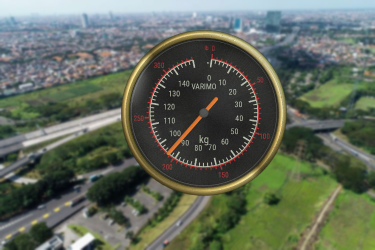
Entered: 94 kg
